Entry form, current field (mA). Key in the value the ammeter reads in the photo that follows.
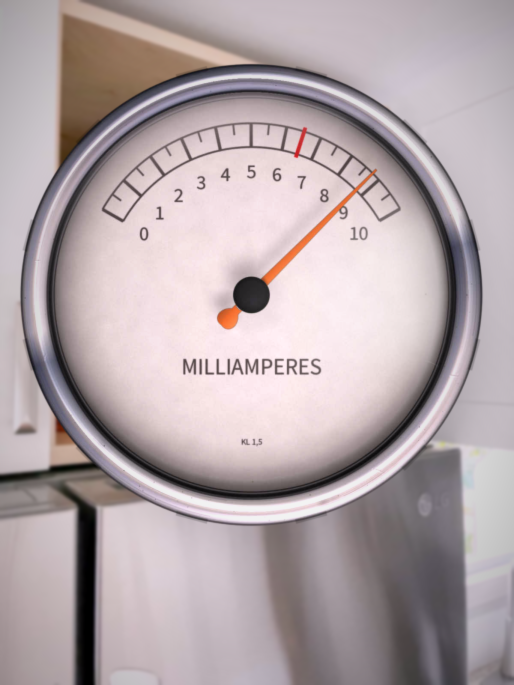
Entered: 8.75 mA
